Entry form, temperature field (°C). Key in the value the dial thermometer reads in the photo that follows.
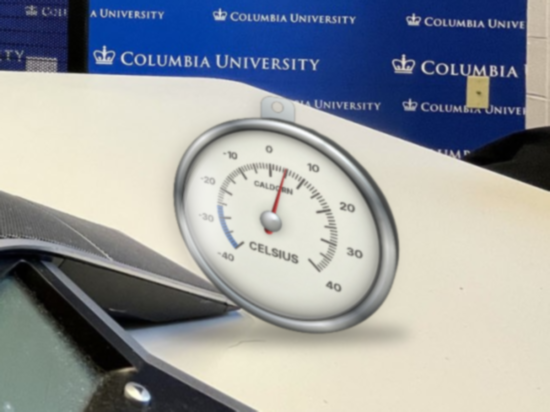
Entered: 5 °C
